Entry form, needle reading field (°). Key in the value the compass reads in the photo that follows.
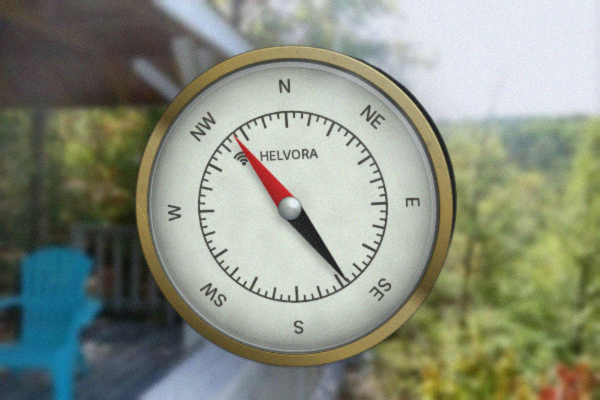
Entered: 325 °
